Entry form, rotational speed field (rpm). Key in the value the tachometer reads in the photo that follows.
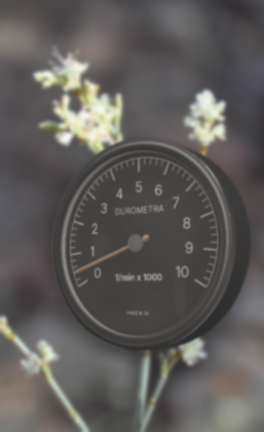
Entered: 400 rpm
